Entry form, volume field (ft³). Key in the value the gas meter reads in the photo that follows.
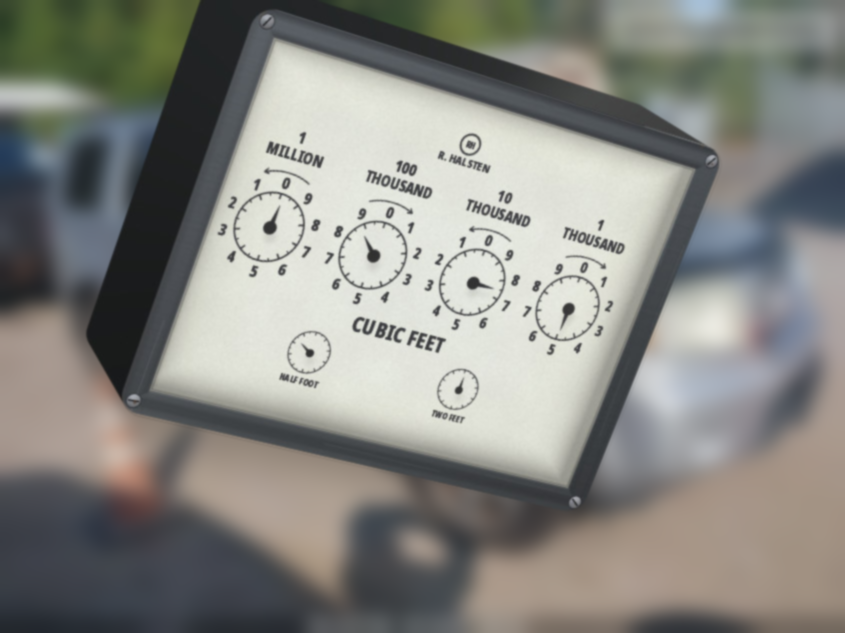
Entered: 987500 ft³
